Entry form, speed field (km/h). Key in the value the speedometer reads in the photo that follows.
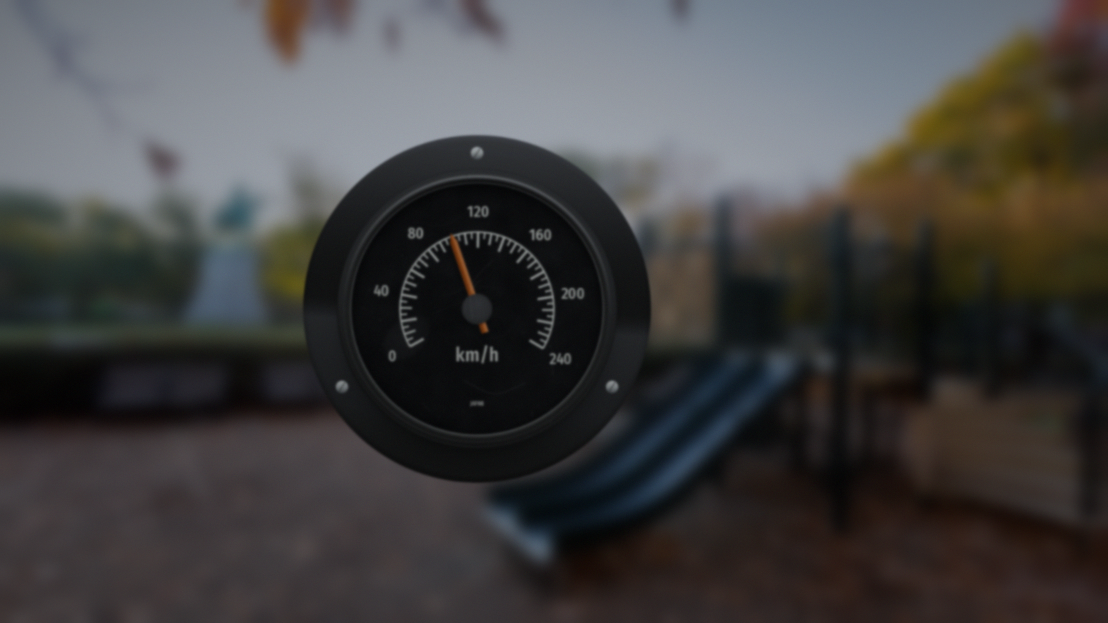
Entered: 100 km/h
